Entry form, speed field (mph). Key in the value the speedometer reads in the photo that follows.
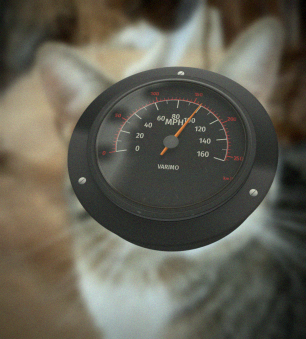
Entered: 100 mph
